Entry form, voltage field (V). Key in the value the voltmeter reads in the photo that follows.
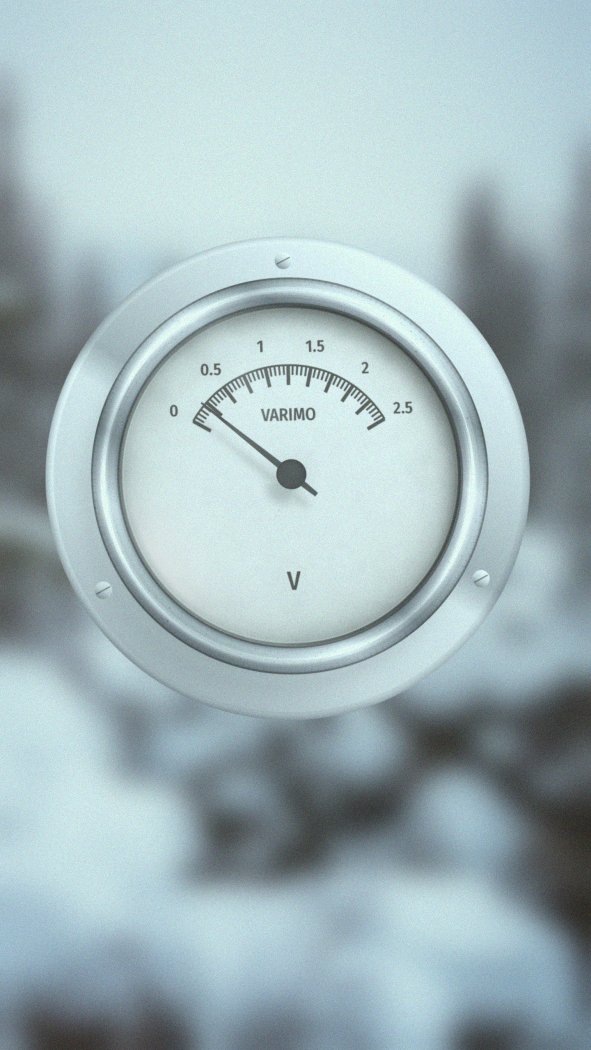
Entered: 0.2 V
